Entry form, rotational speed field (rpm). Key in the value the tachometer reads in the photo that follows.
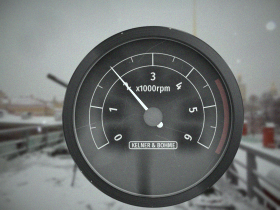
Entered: 2000 rpm
